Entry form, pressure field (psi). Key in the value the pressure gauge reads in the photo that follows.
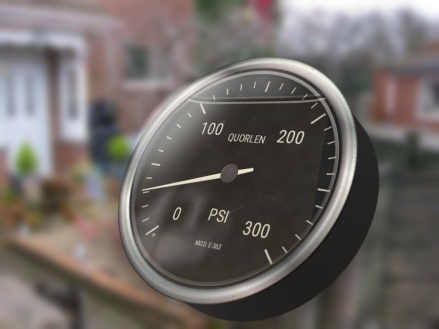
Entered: 30 psi
